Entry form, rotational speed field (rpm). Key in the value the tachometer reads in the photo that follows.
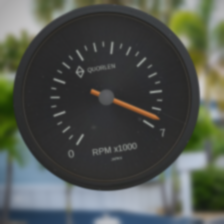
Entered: 6750 rpm
